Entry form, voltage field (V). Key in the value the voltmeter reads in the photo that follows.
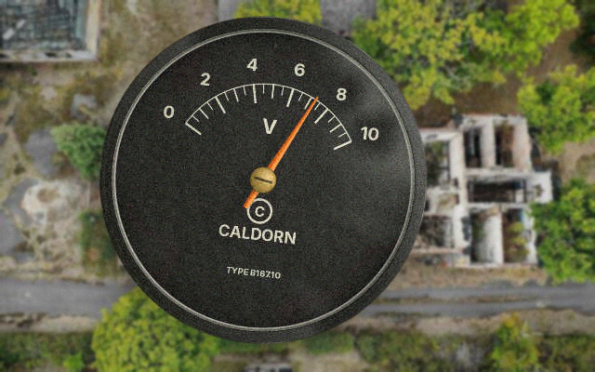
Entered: 7.25 V
